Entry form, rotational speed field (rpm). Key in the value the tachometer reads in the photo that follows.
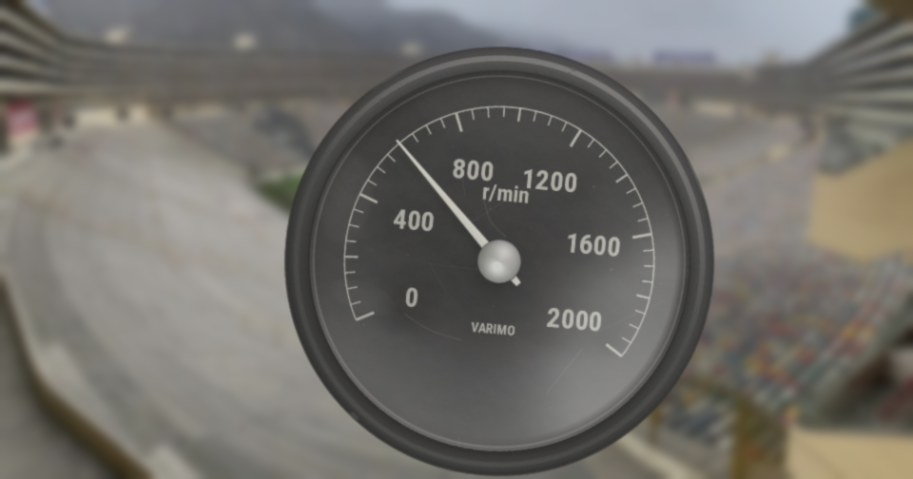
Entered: 600 rpm
